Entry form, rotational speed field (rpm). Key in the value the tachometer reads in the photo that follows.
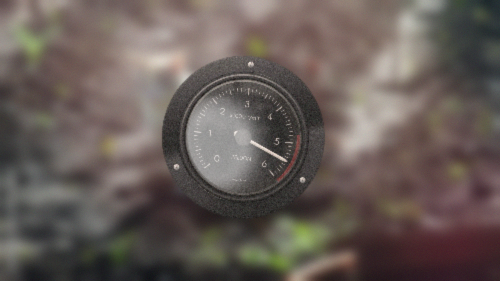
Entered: 5500 rpm
